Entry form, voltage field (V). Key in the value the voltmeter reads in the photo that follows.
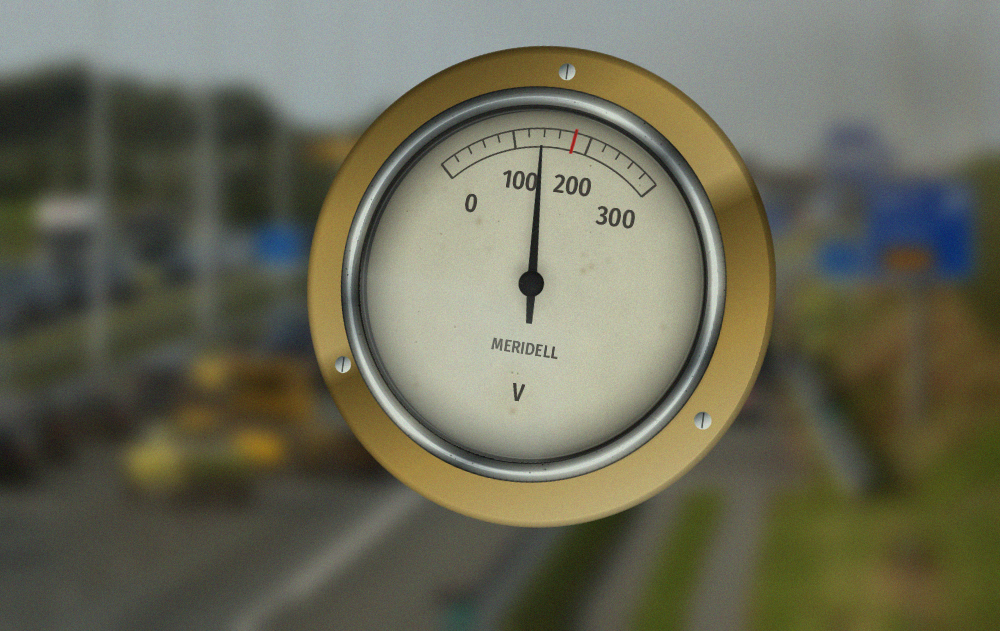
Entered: 140 V
